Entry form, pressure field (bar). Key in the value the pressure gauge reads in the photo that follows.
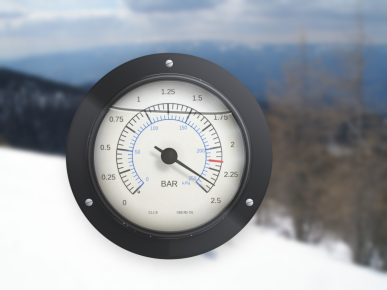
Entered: 2.4 bar
